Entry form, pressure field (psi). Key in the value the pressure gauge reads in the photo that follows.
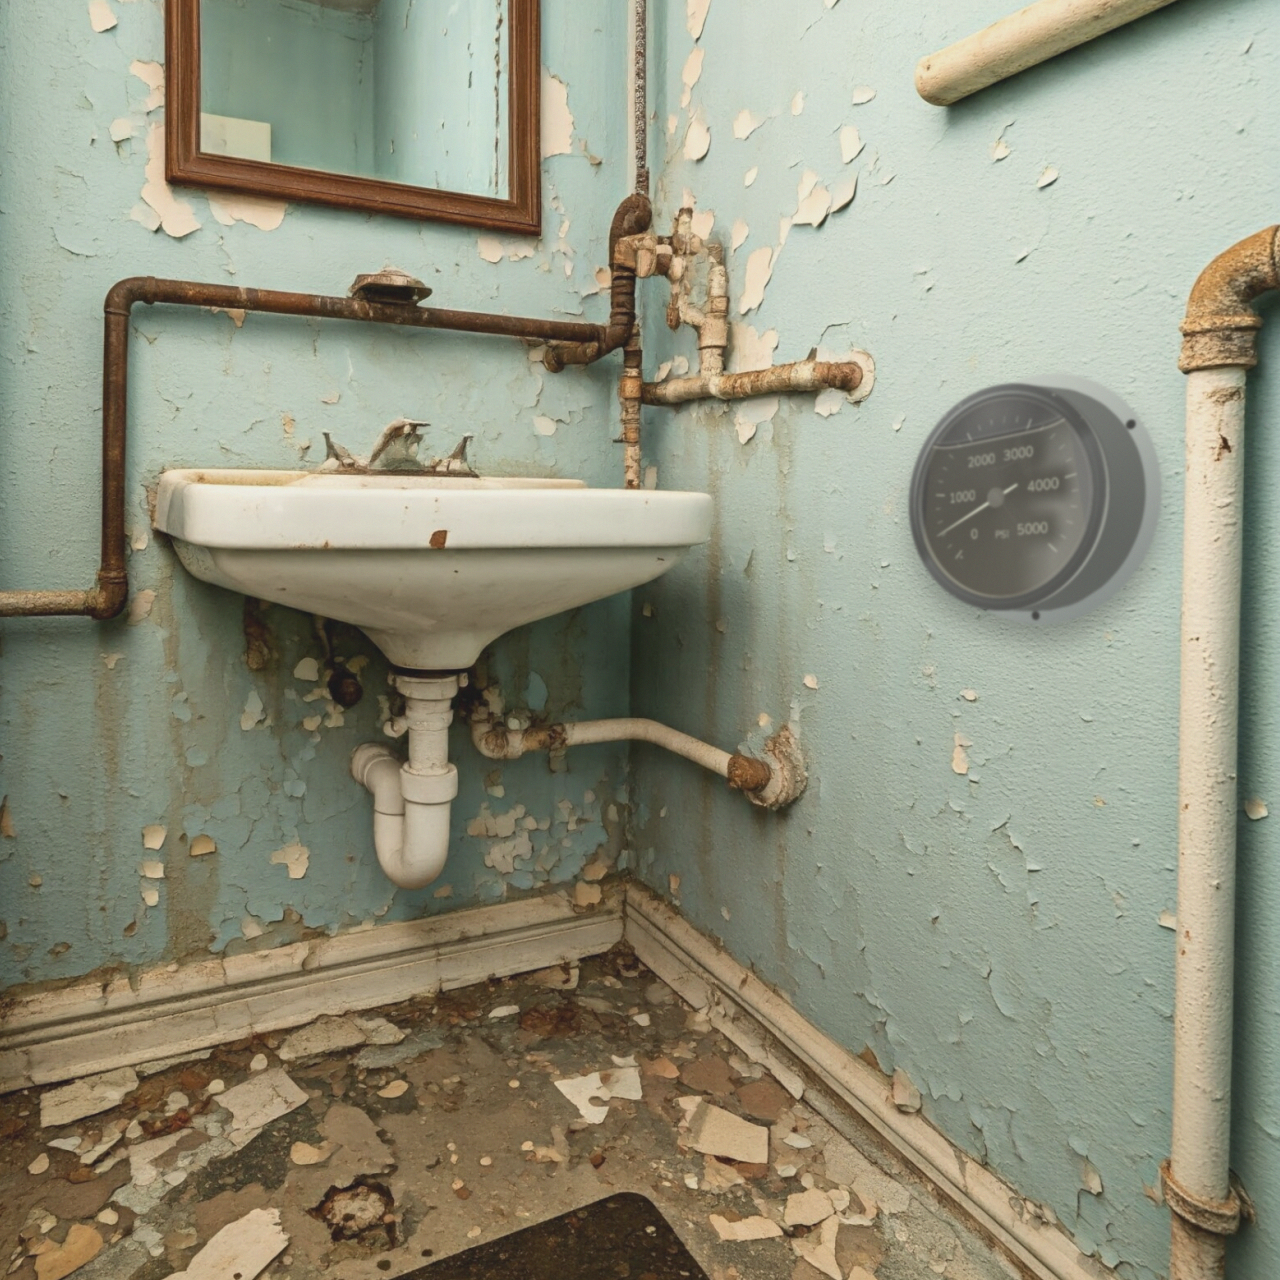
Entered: 400 psi
